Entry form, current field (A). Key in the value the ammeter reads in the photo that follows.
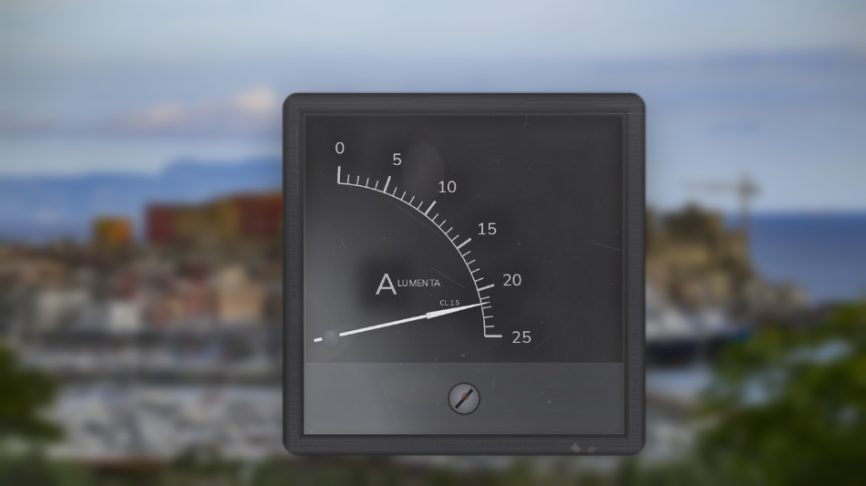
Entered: 21.5 A
